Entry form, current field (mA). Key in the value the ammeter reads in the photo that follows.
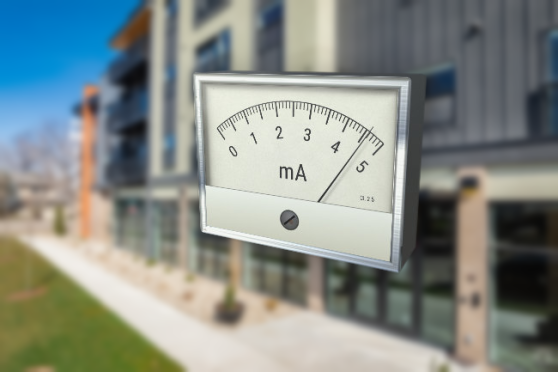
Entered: 4.6 mA
